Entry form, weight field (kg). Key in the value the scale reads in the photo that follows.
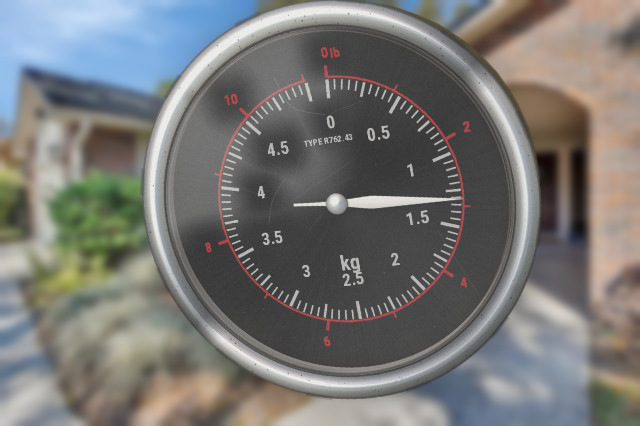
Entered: 1.3 kg
